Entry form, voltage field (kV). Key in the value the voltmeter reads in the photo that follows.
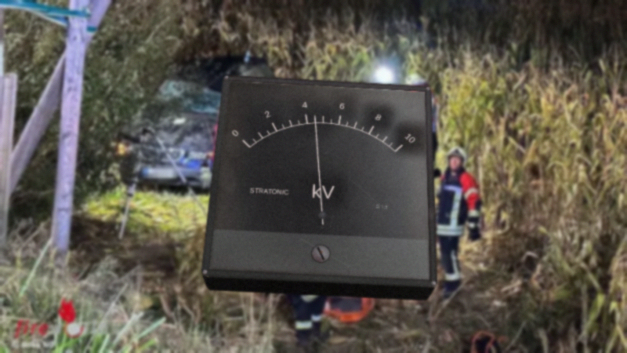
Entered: 4.5 kV
